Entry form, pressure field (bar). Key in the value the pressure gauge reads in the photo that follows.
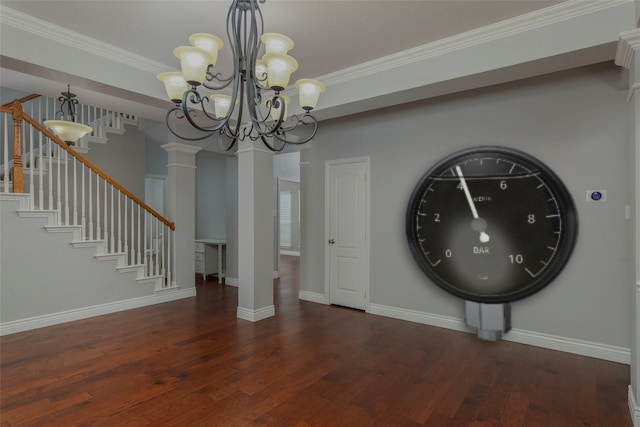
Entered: 4.25 bar
